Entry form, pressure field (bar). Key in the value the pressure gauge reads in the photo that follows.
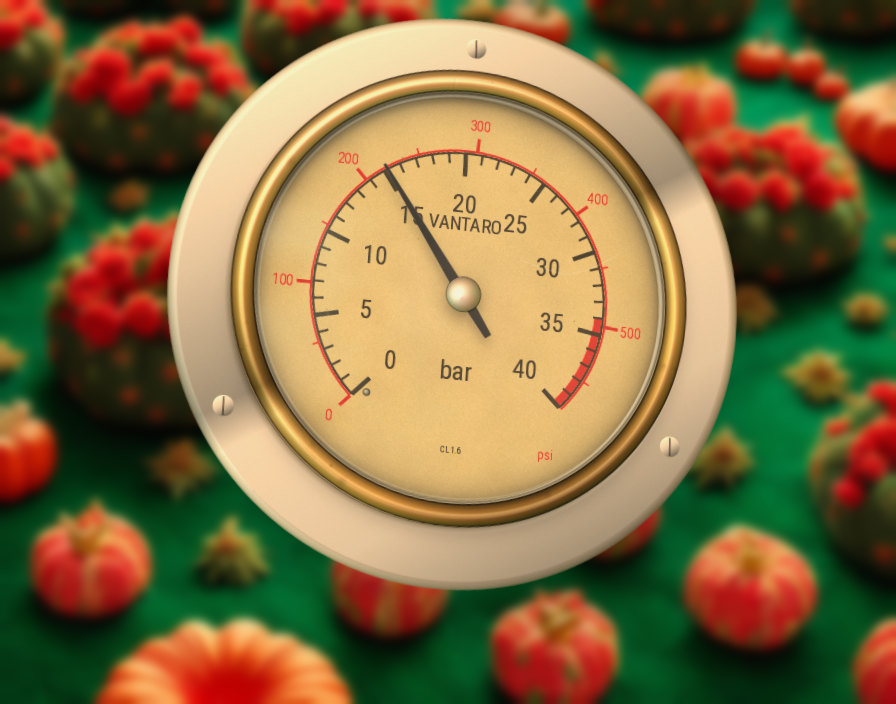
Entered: 15 bar
